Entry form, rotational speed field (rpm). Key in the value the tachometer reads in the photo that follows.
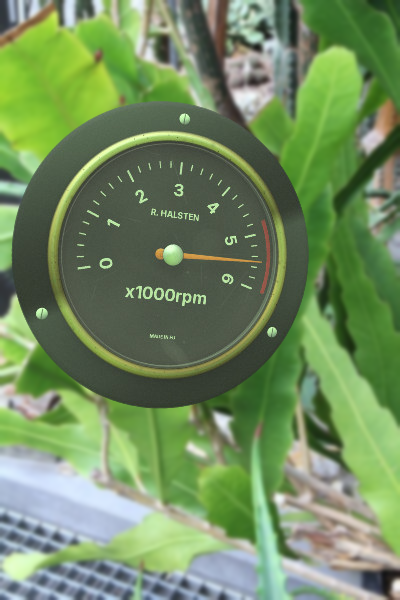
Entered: 5500 rpm
